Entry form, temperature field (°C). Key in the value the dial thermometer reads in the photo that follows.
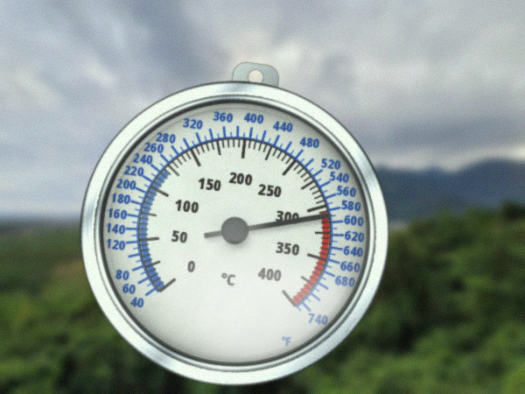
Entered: 310 °C
